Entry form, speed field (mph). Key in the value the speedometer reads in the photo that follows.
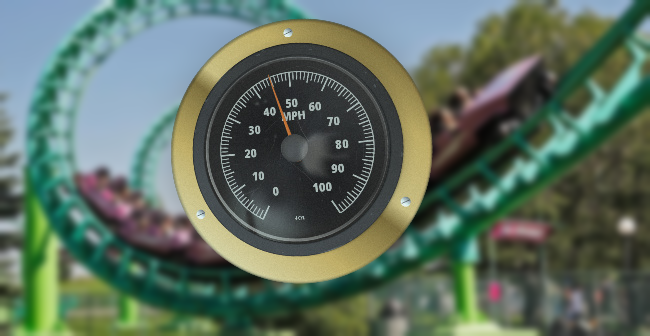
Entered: 45 mph
